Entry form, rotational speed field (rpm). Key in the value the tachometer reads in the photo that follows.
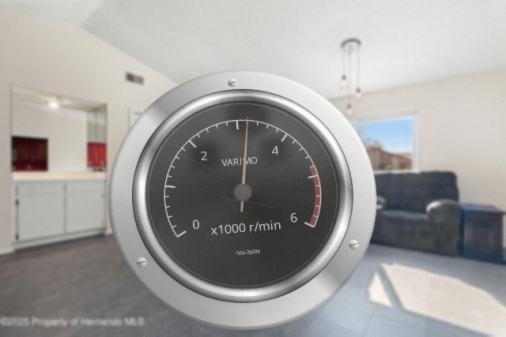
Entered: 3200 rpm
